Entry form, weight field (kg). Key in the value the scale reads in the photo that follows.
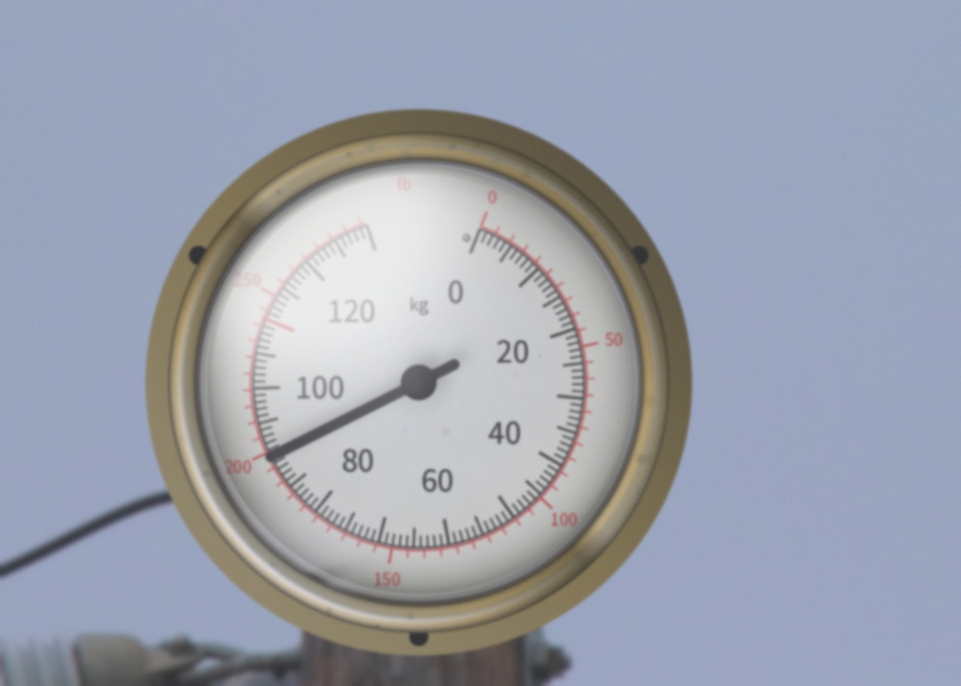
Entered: 90 kg
